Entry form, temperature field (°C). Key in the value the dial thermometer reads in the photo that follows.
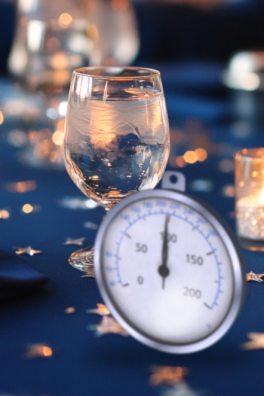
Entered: 100 °C
